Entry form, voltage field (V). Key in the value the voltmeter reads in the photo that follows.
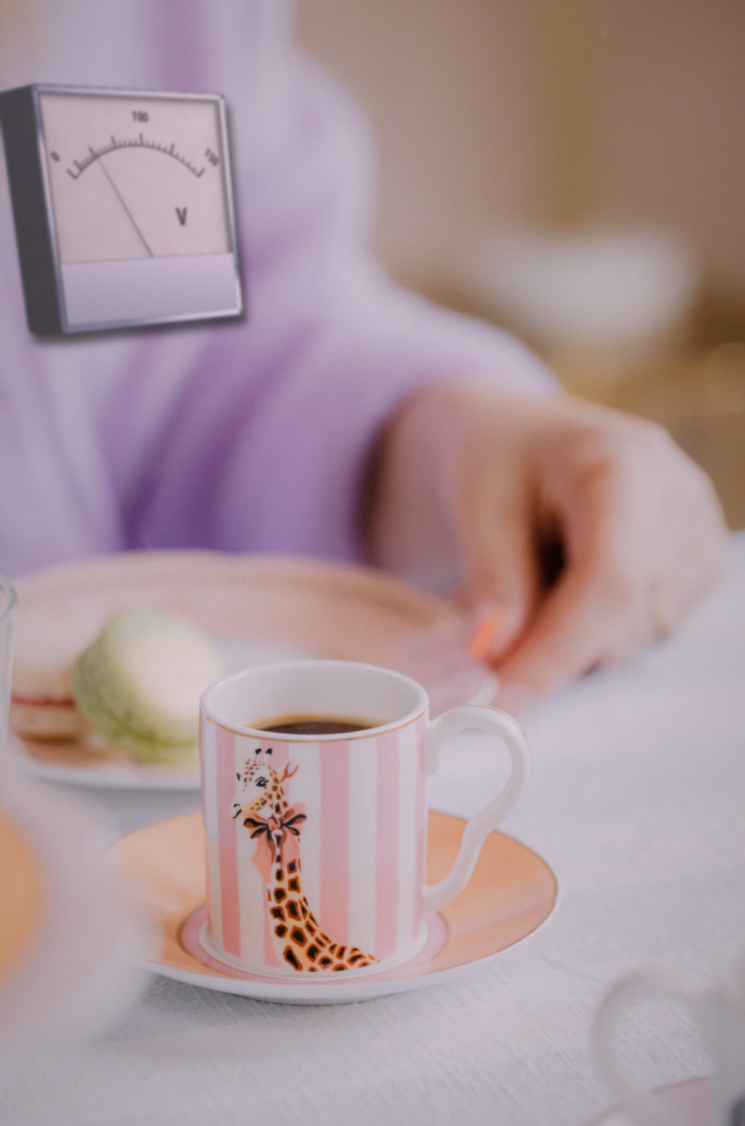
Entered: 50 V
